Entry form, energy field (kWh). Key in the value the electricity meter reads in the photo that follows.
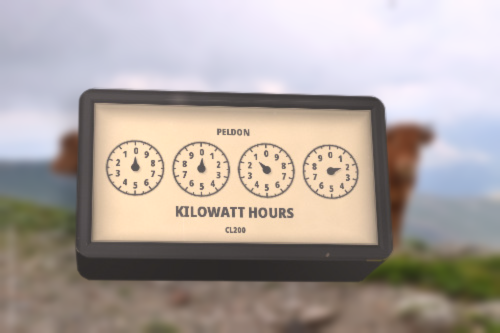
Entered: 12 kWh
